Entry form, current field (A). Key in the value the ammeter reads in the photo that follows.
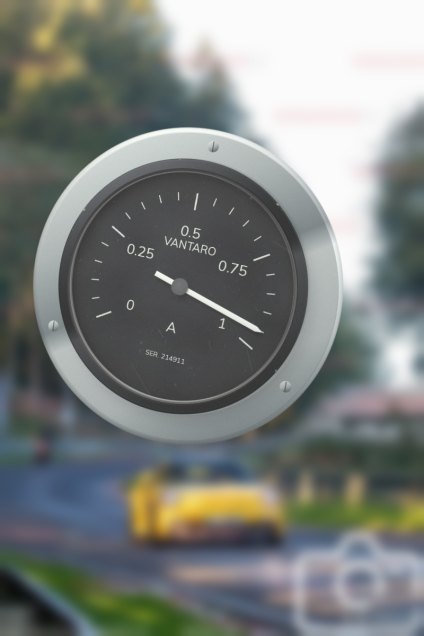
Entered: 0.95 A
